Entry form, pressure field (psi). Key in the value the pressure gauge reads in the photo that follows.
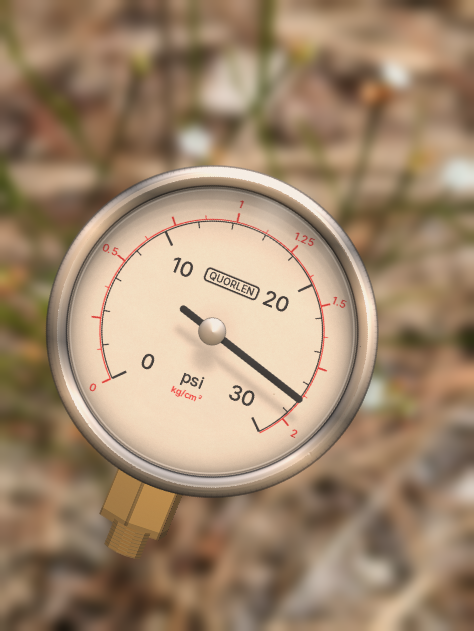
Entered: 27 psi
